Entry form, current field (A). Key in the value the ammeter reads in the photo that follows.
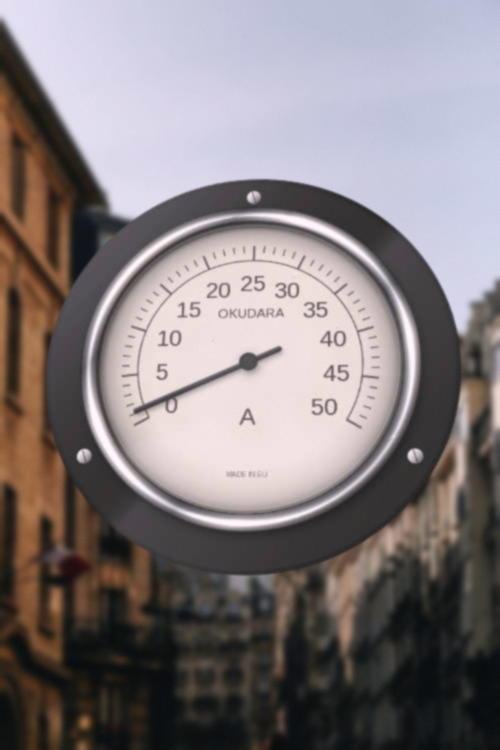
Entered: 1 A
